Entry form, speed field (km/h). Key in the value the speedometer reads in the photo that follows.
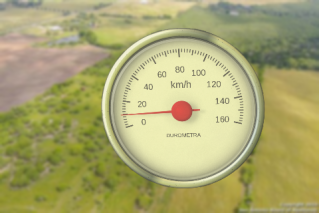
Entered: 10 km/h
